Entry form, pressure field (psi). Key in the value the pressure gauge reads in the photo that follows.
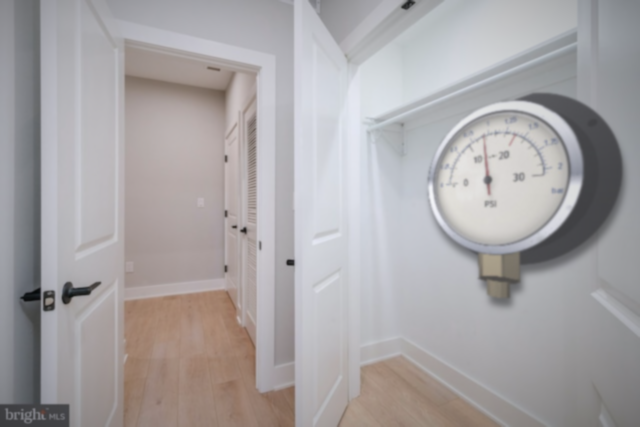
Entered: 14 psi
